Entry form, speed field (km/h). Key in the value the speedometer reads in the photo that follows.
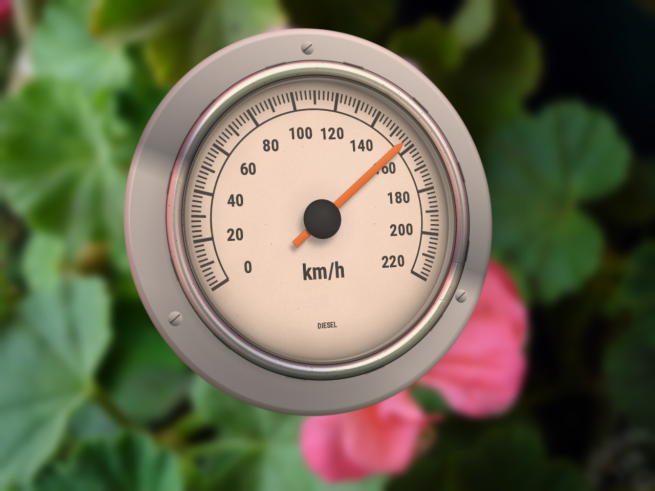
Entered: 156 km/h
